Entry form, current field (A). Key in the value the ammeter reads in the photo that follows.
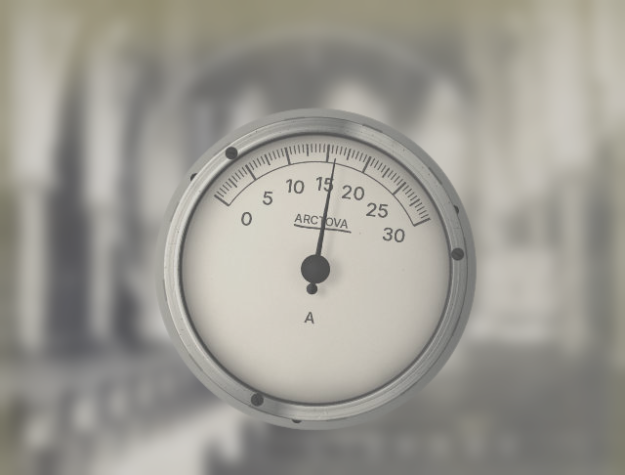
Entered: 16 A
